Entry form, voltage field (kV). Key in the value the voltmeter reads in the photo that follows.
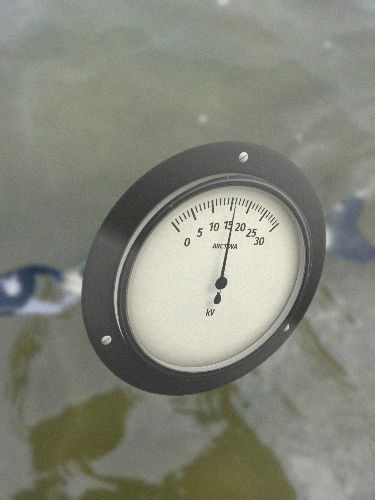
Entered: 15 kV
